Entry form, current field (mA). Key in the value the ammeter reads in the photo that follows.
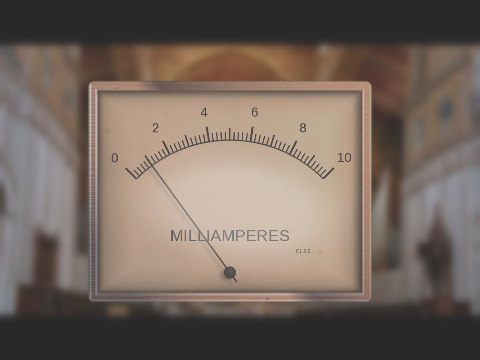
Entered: 1 mA
